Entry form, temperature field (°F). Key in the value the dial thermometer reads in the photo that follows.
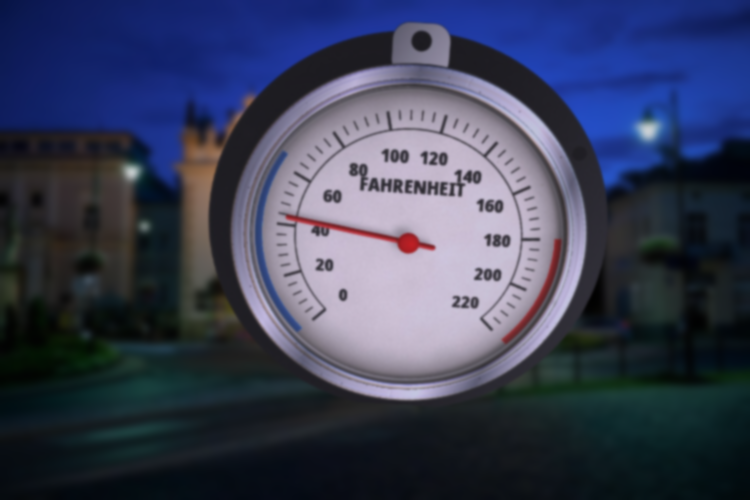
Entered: 44 °F
